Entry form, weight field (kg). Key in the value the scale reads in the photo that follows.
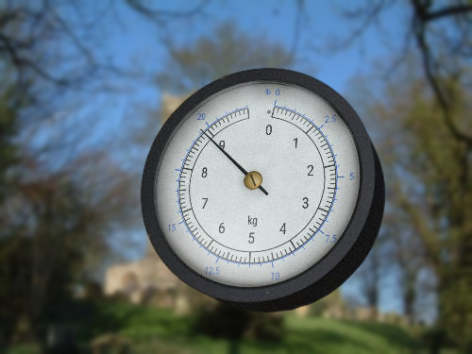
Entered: 8.9 kg
